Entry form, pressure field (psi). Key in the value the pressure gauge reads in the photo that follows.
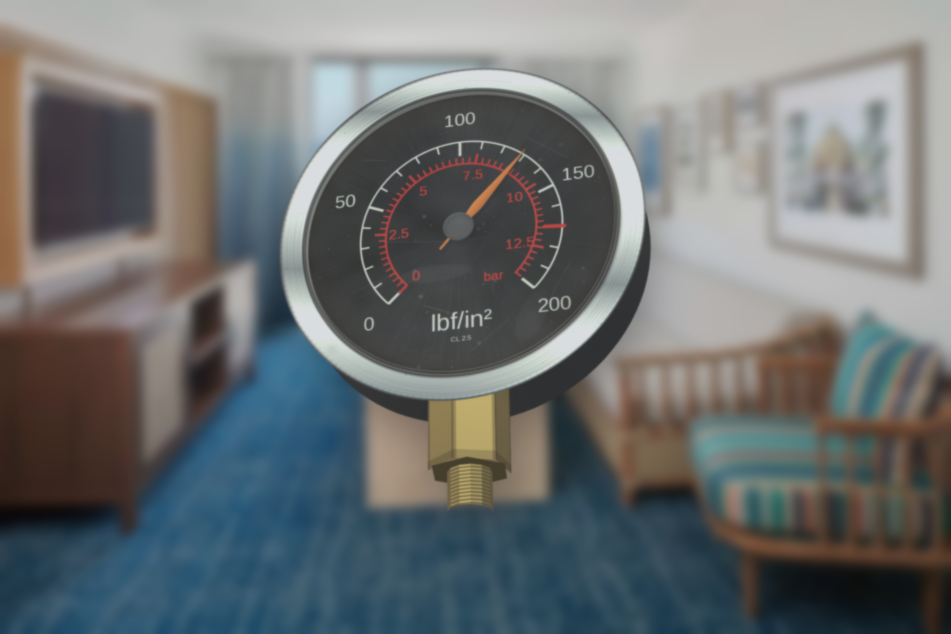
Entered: 130 psi
